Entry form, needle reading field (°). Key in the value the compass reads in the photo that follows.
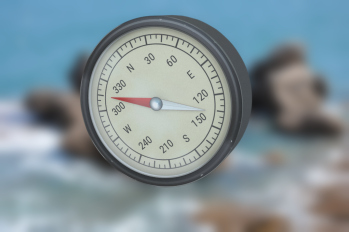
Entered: 315 °
